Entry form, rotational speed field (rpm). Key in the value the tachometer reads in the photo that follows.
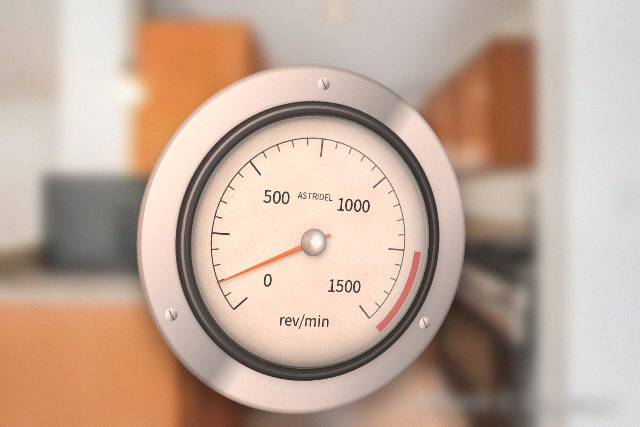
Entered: 100 rpm
